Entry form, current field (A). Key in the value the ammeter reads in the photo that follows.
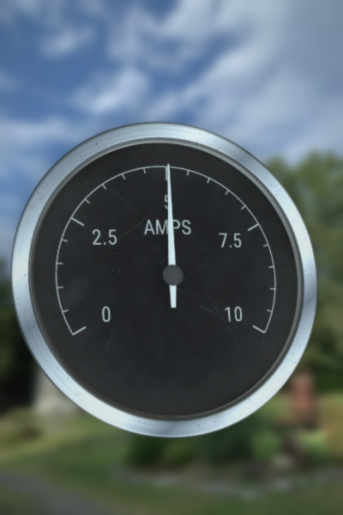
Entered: 5 A
